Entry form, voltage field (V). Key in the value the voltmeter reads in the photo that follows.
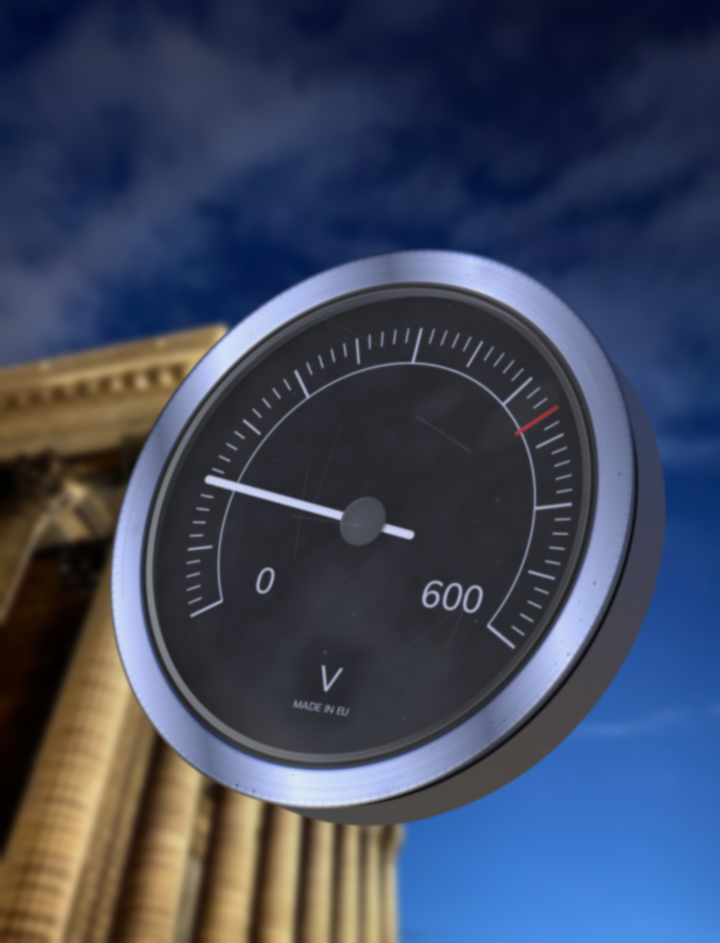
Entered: 100 V
